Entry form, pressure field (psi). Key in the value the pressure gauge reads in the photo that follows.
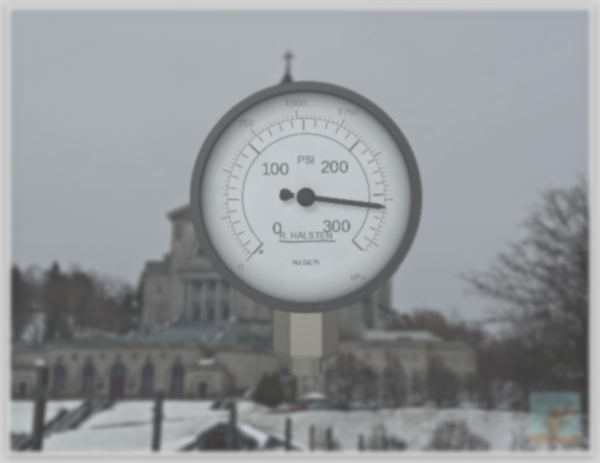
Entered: 260 psi
